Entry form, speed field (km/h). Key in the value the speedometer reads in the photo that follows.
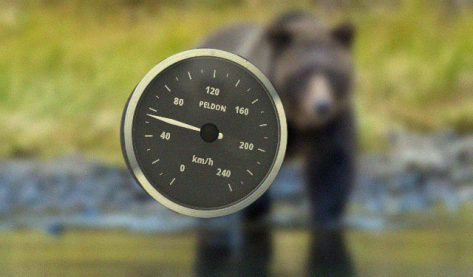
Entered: 55 km/h
